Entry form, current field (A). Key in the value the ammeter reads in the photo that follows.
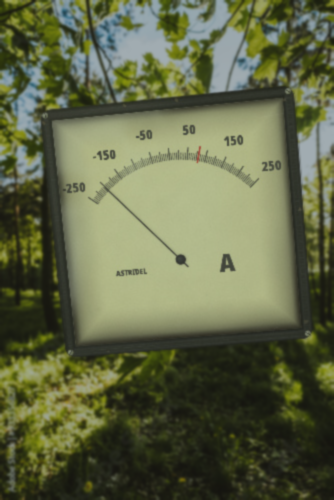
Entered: -200 A
